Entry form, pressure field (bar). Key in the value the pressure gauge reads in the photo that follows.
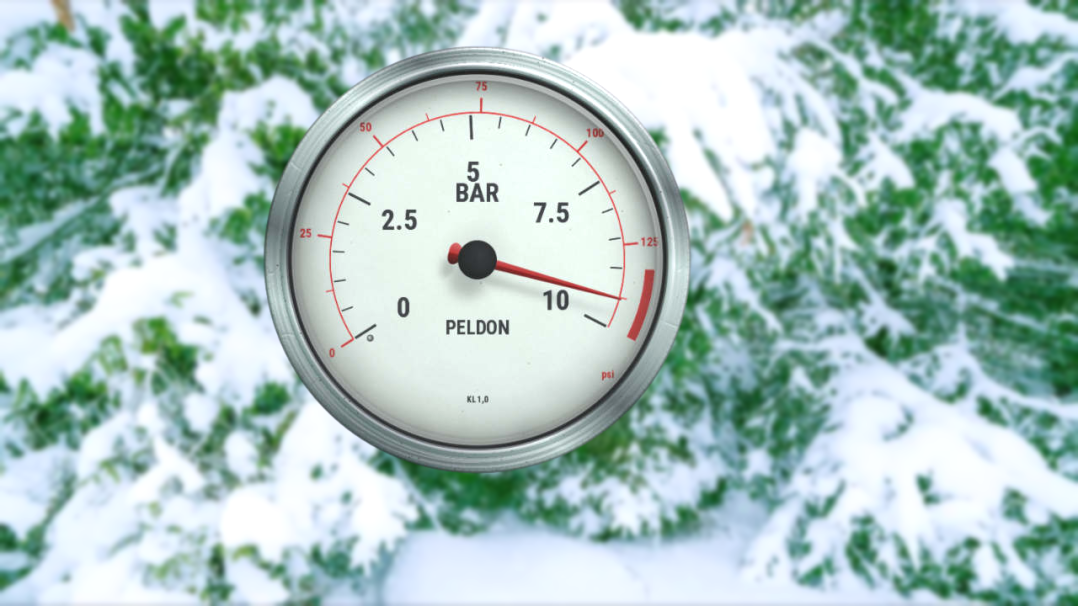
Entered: 9.5 bar
